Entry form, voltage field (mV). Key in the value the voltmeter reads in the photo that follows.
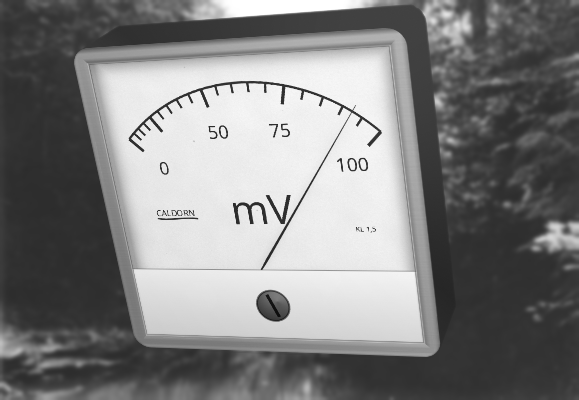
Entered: 92.5 mV
